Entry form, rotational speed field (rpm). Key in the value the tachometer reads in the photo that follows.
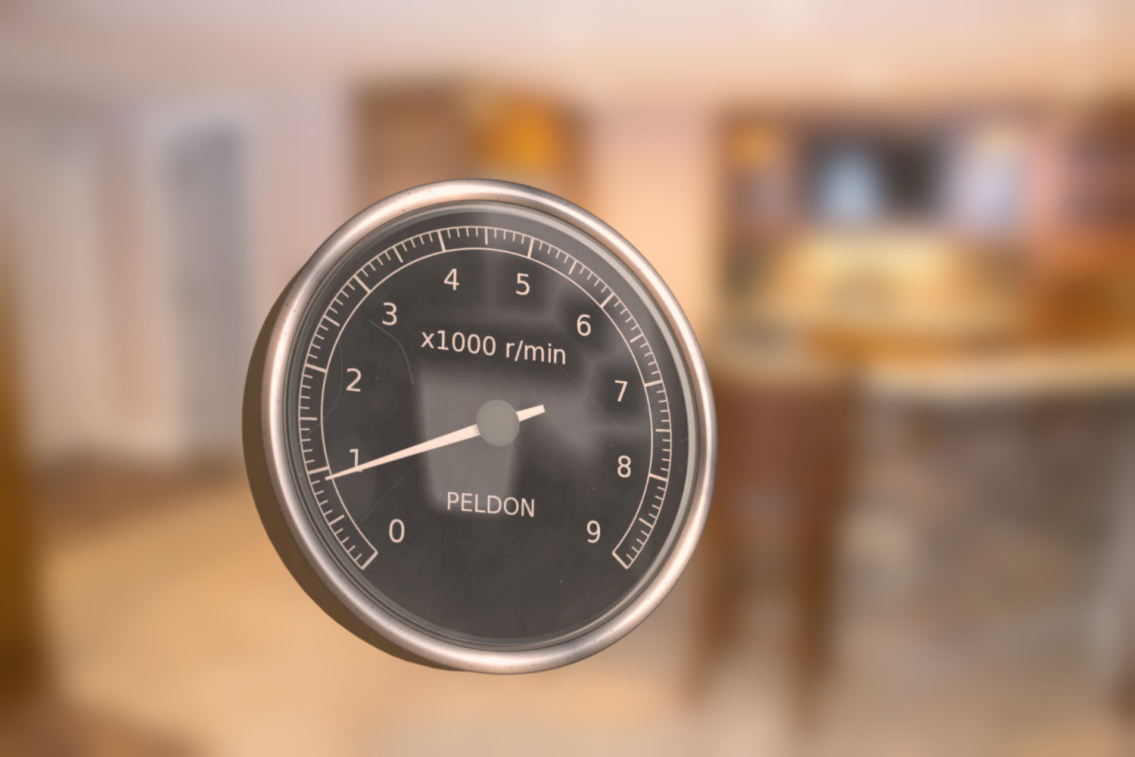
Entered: 900 rpm
